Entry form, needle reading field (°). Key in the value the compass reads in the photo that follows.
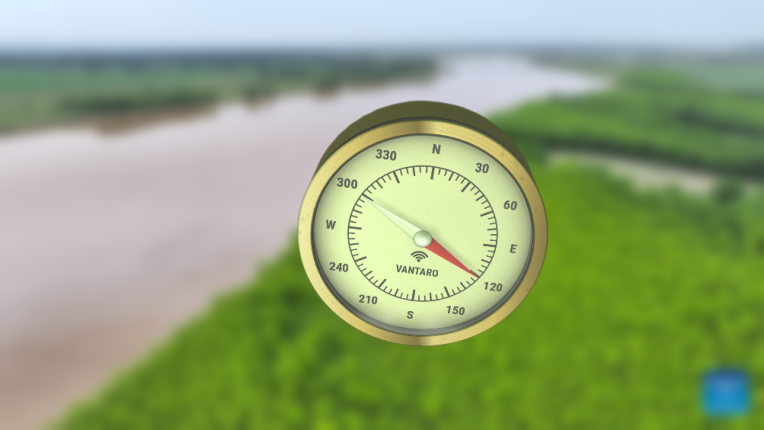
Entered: 120 °
